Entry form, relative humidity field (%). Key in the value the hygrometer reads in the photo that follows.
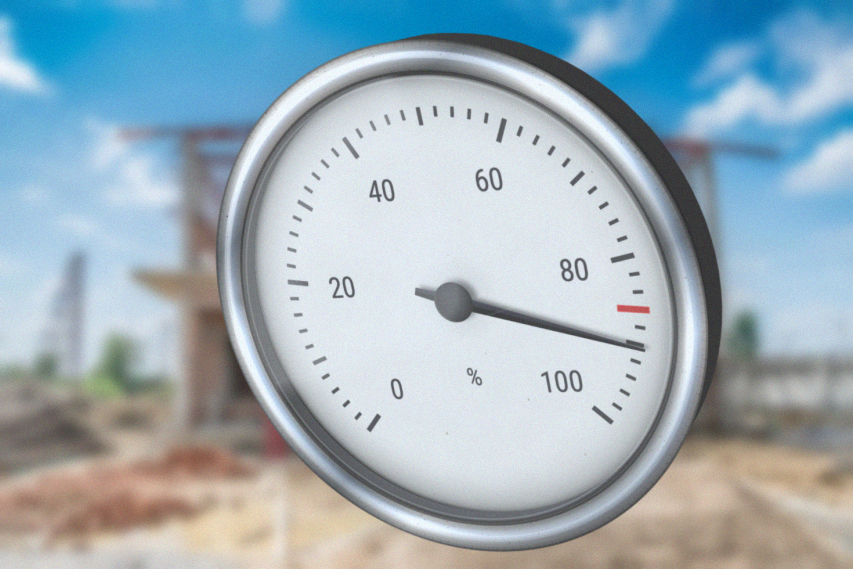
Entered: 90 %
